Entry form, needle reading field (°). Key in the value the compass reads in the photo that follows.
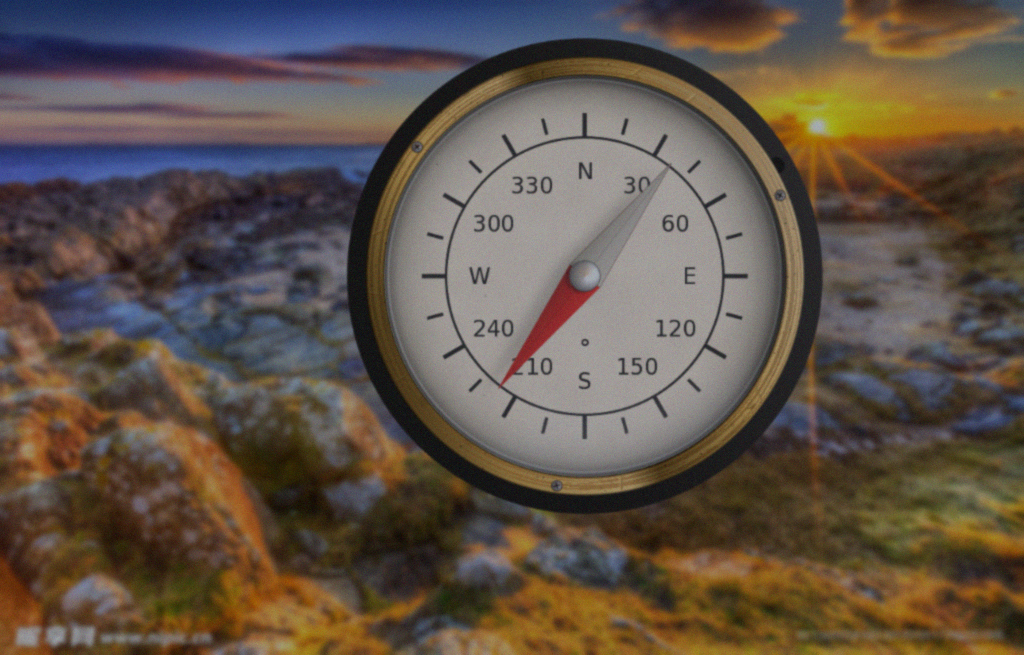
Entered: 217.5 °
